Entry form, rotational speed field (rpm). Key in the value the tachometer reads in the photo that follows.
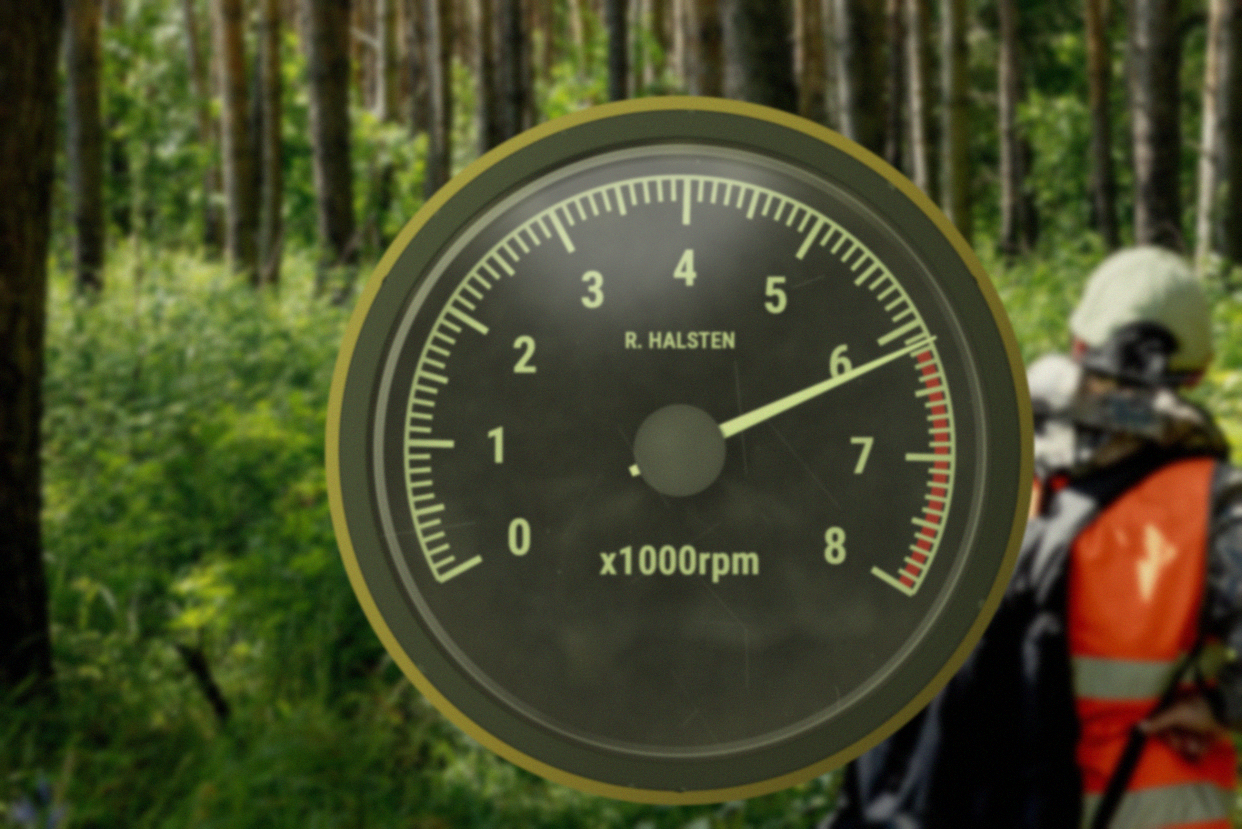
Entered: 6150 rpm
